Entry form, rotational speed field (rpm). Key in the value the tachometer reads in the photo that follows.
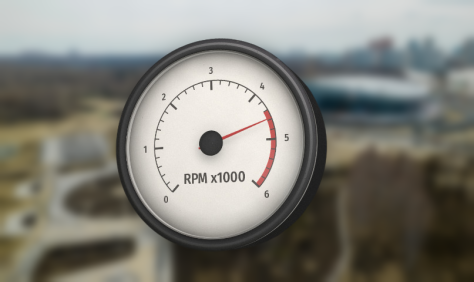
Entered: 4600 rpm
